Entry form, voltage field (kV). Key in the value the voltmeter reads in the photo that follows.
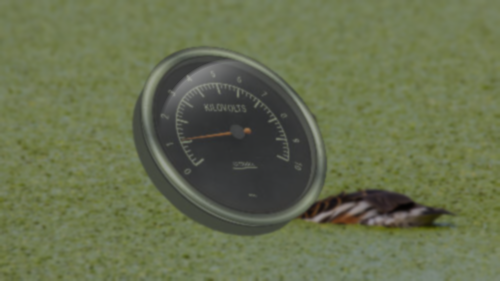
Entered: 1 kV
